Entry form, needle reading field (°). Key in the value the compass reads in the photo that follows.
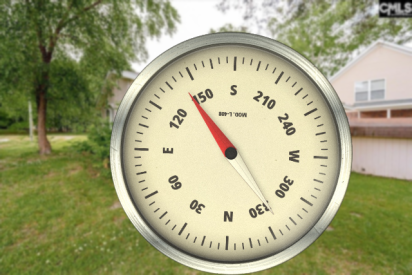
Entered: 142.5 °
